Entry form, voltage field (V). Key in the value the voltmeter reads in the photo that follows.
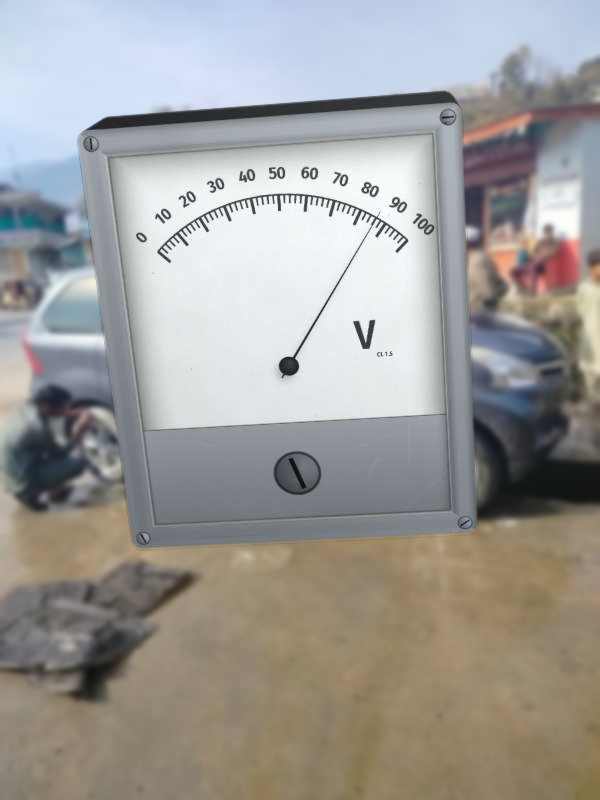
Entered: 86 V
